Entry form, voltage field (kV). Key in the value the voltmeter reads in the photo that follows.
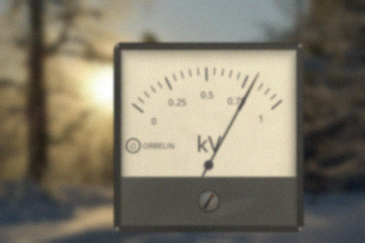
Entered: 0.8 kV
